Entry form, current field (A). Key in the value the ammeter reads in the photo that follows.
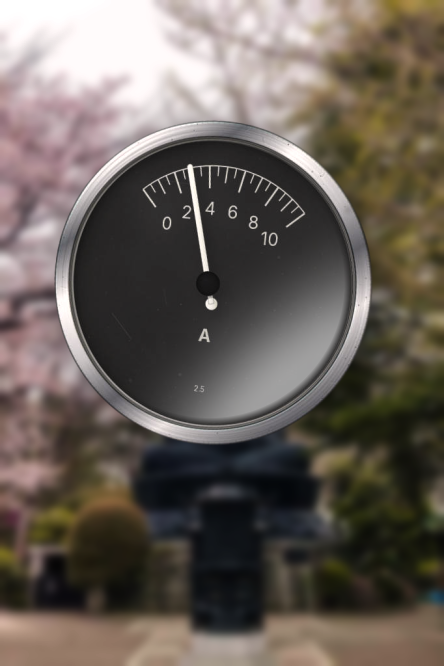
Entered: 3 A
